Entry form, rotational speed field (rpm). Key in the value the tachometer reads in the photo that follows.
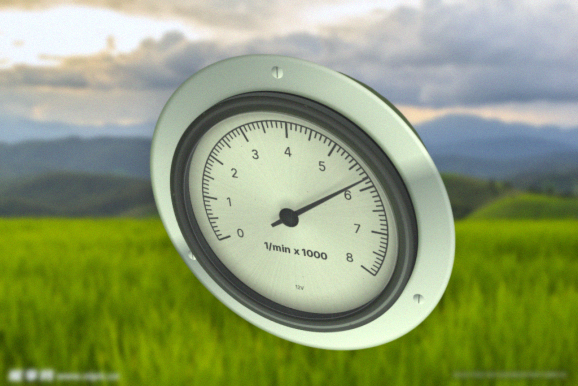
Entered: 5800 rpm
